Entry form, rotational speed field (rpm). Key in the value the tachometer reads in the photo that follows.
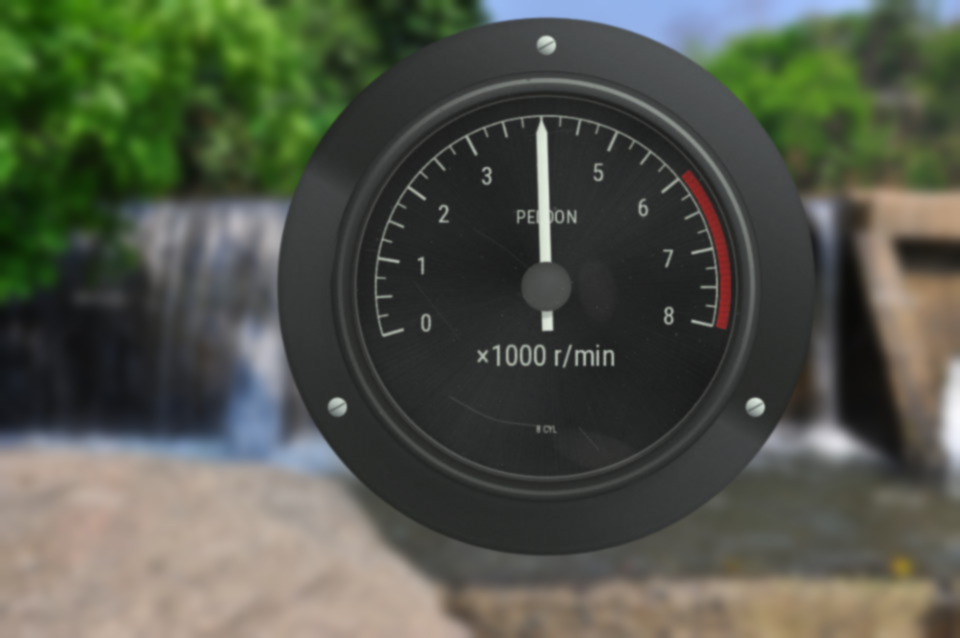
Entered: 4000 rpm
